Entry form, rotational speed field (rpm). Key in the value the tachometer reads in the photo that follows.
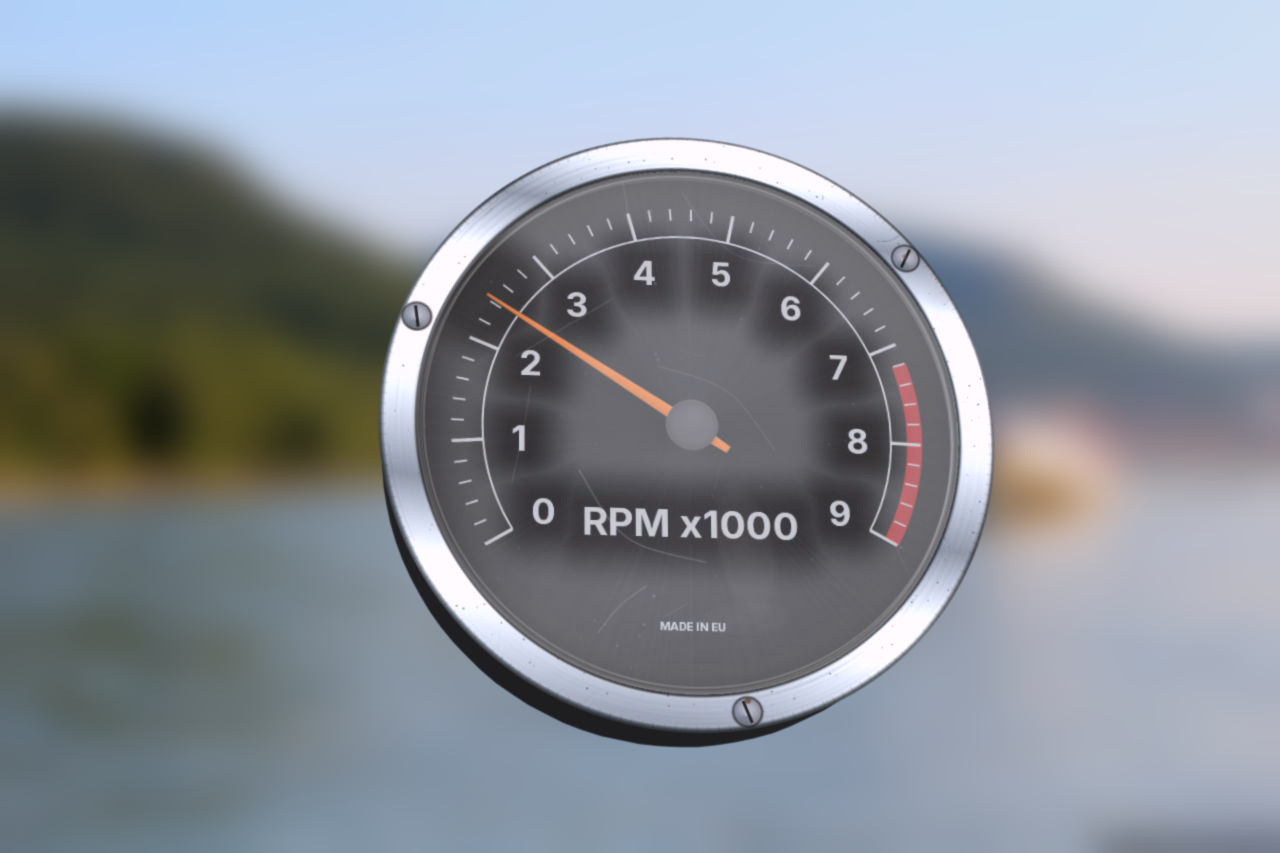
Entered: 2400 rpm
